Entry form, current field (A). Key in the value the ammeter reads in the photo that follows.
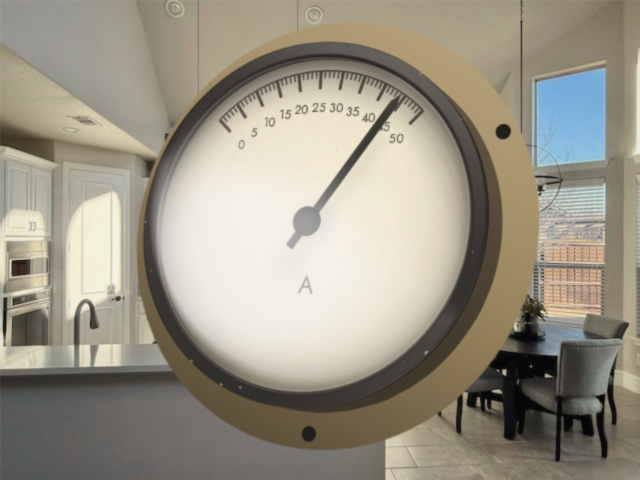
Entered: 45 A
